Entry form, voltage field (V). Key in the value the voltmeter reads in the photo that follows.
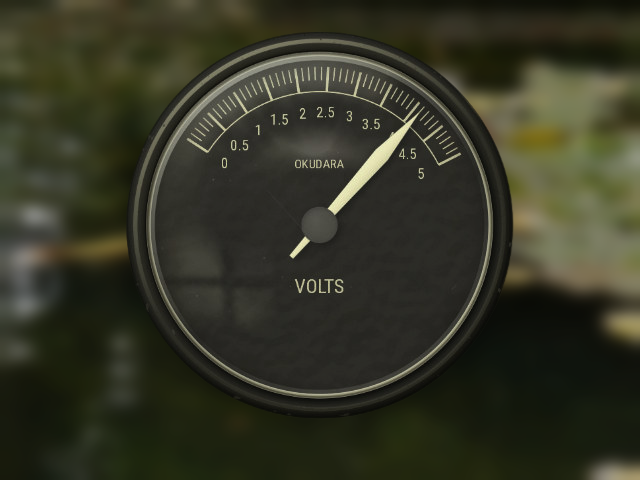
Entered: 4.1 V
